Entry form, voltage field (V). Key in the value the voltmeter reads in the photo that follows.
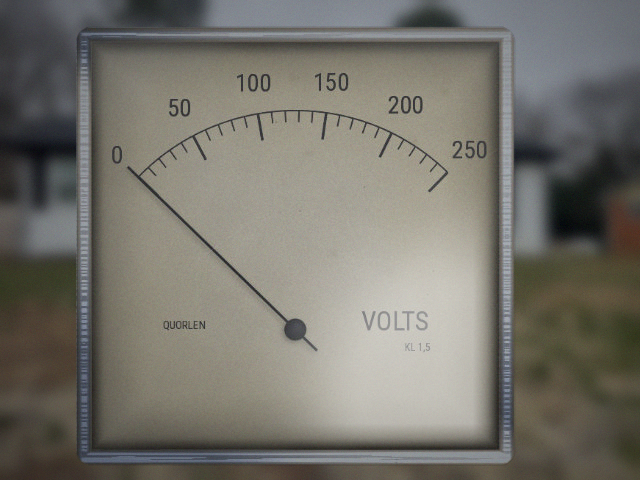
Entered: 0 V
